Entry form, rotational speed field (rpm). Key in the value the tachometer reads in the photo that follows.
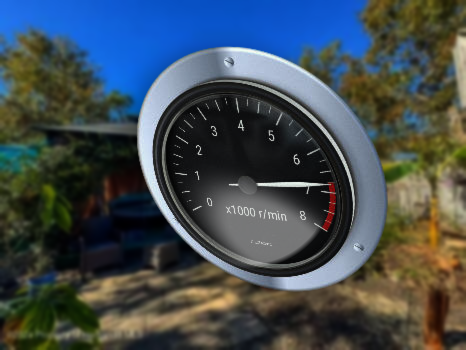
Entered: 6750 rpm
